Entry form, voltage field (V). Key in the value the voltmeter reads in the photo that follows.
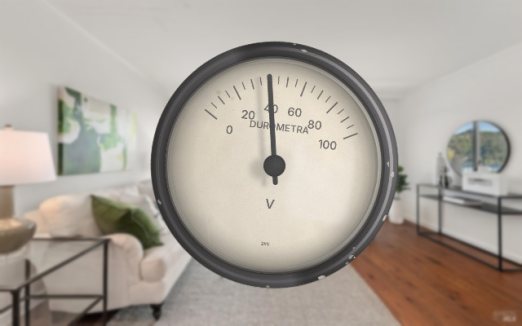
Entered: 40 V
